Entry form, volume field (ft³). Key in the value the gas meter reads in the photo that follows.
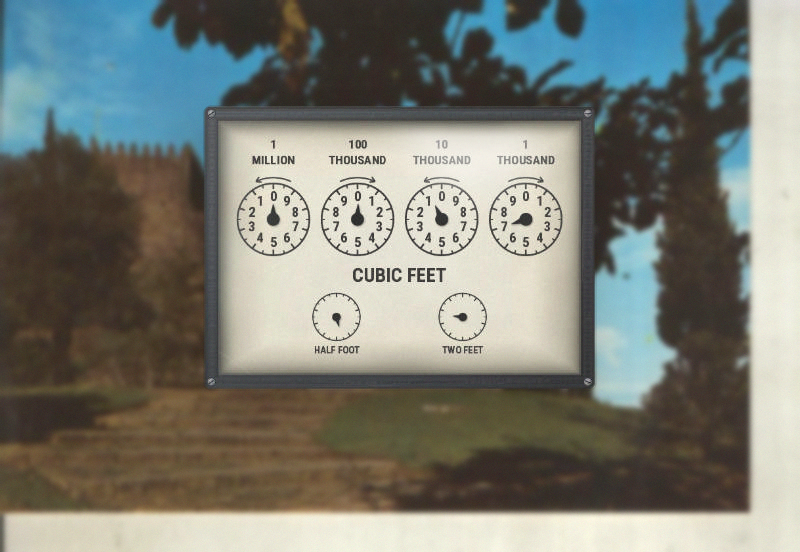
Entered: 700 ft³
